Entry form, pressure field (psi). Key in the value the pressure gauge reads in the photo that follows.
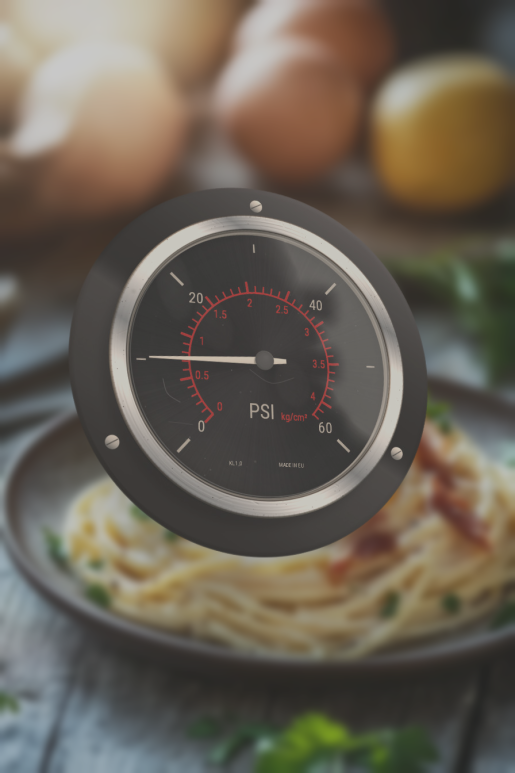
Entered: 10 psi
